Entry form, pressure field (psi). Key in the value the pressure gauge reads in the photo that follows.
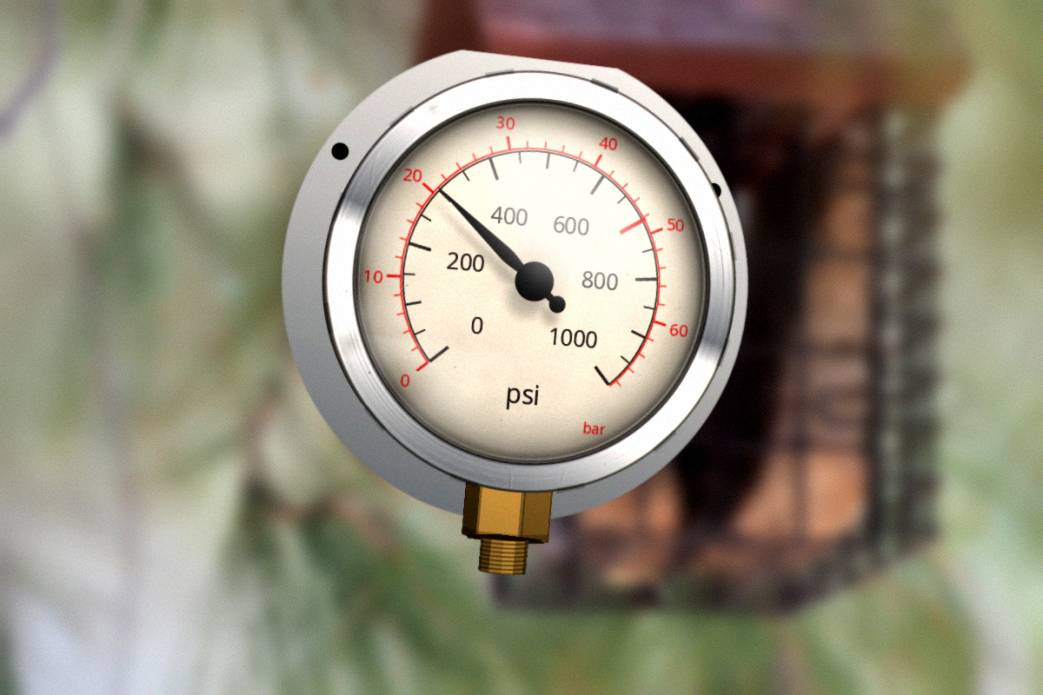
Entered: 300 psi
